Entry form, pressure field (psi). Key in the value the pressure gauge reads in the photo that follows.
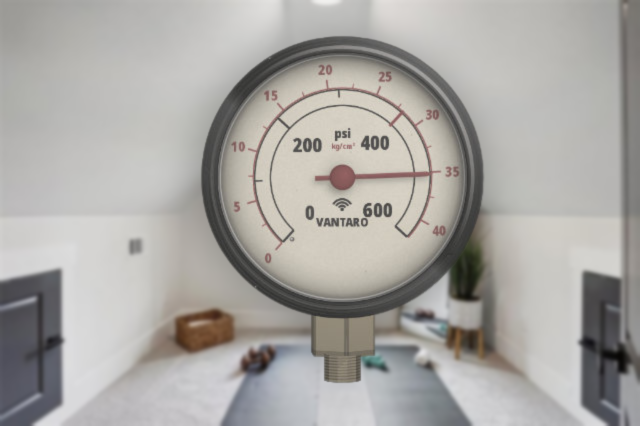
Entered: 500 psi
